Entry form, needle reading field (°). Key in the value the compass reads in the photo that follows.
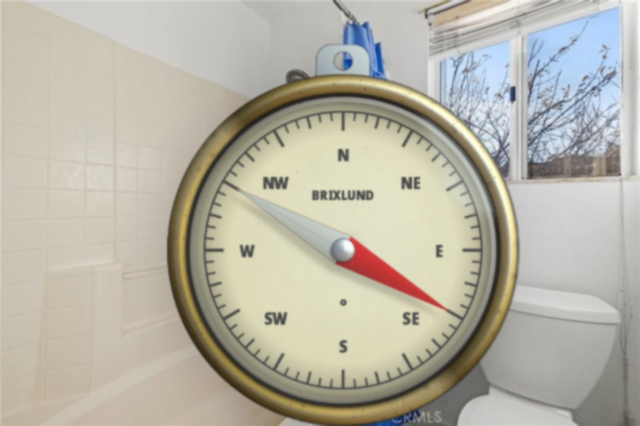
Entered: 120 °
